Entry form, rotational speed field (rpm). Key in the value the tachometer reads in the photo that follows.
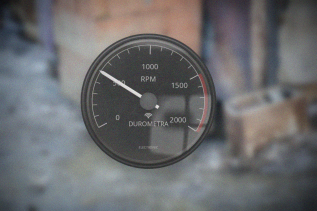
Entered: 500 rpm
